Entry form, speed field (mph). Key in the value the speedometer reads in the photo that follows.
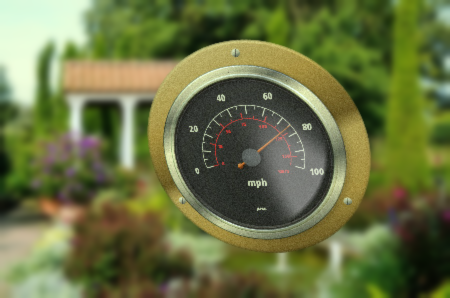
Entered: 75 mph
